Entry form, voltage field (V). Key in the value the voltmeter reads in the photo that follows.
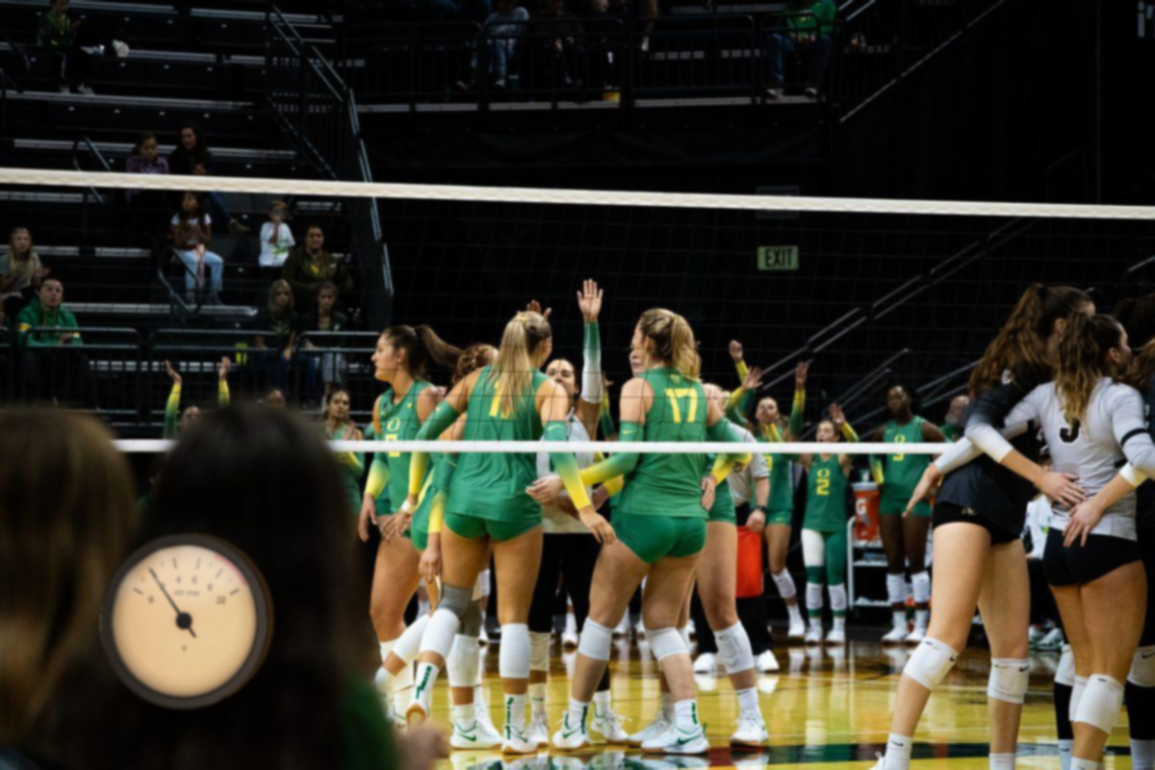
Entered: 2 V
